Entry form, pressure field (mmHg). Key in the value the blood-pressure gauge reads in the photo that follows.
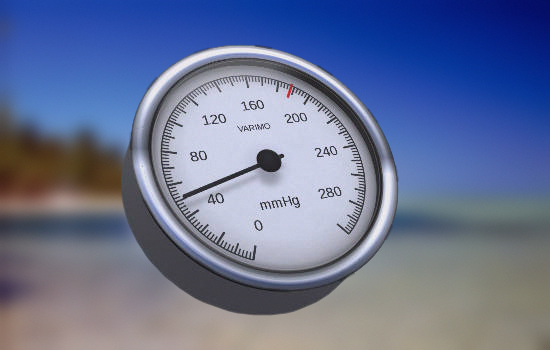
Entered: 50 mmHg
